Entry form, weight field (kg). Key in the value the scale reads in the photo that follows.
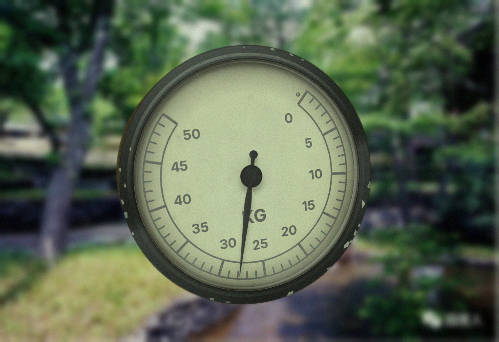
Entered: 28 kg
